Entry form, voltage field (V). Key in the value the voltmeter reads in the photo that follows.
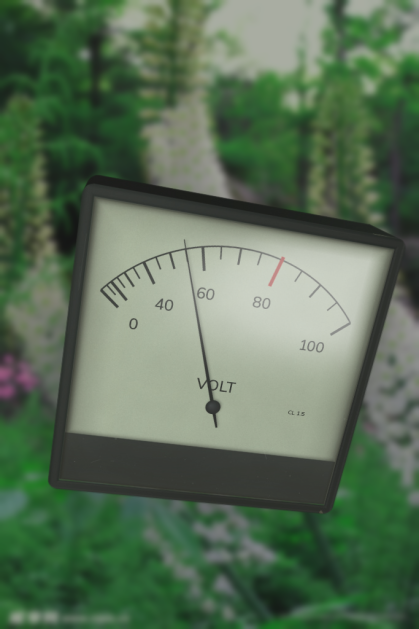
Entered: 55 V
